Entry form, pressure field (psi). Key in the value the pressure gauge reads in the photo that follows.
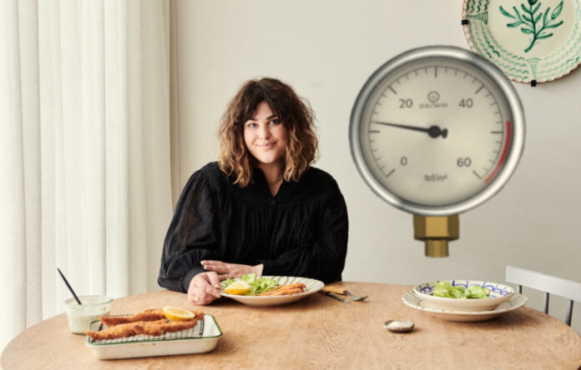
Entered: 12 psi
